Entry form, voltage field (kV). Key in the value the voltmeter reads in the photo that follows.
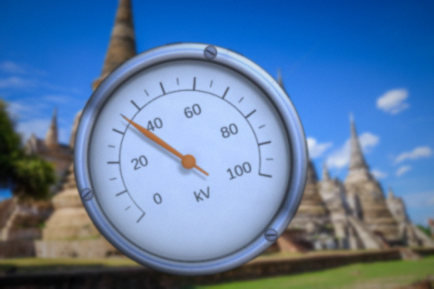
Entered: 35 kV
